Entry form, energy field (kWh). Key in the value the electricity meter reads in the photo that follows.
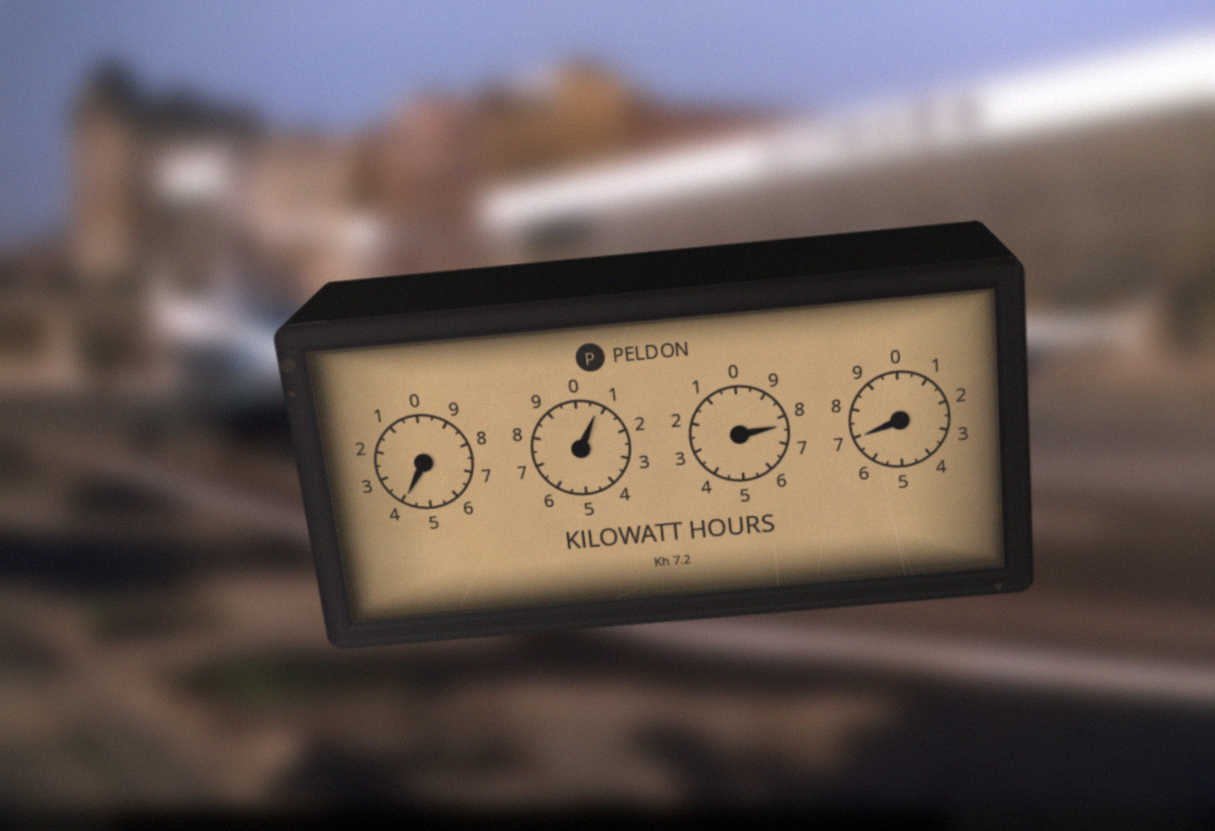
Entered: 4077 kWh
